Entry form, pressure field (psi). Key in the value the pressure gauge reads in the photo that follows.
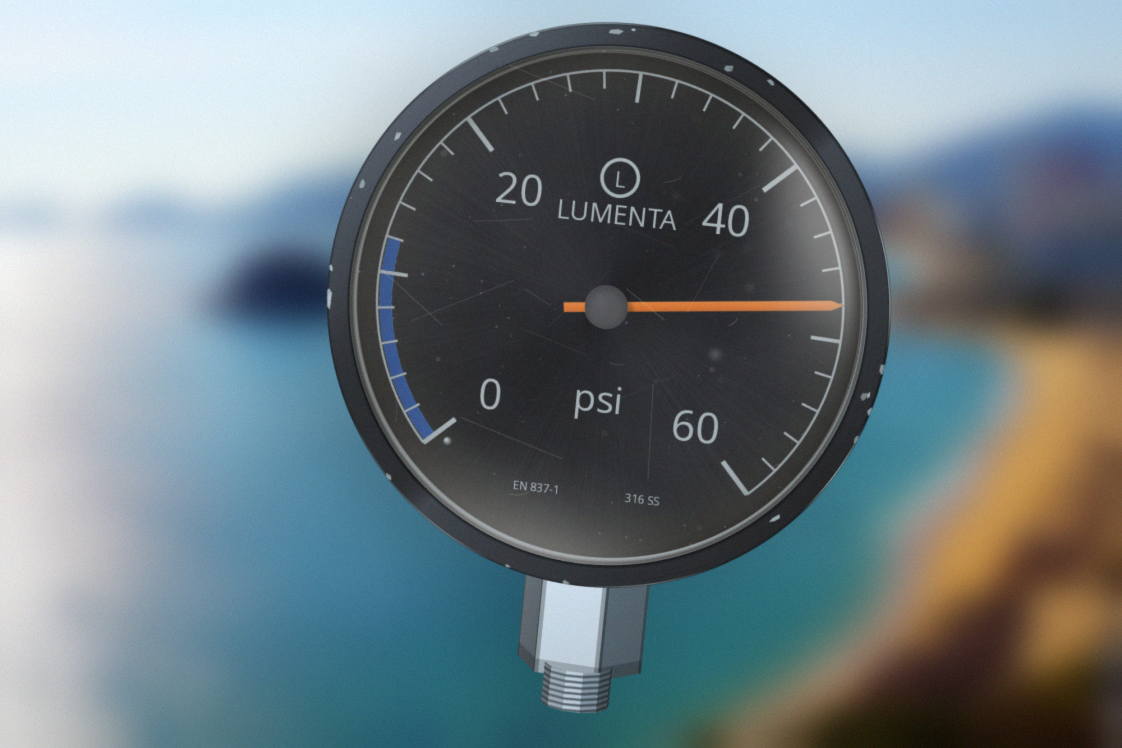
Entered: 48 psi
